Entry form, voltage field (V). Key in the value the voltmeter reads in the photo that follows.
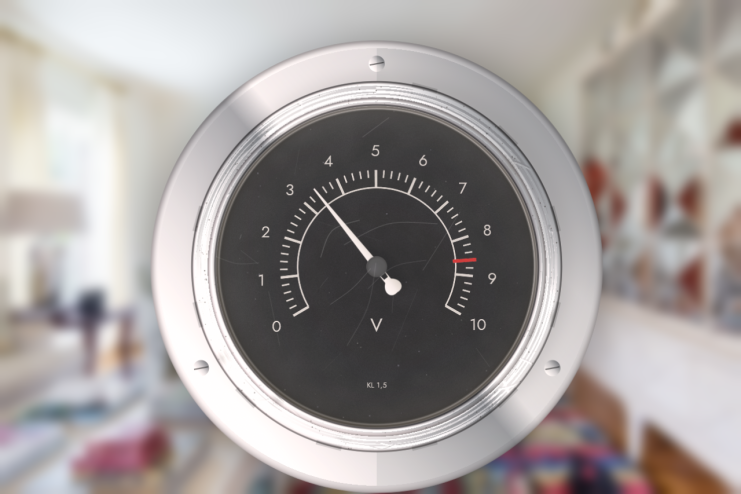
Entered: 3.4 V
